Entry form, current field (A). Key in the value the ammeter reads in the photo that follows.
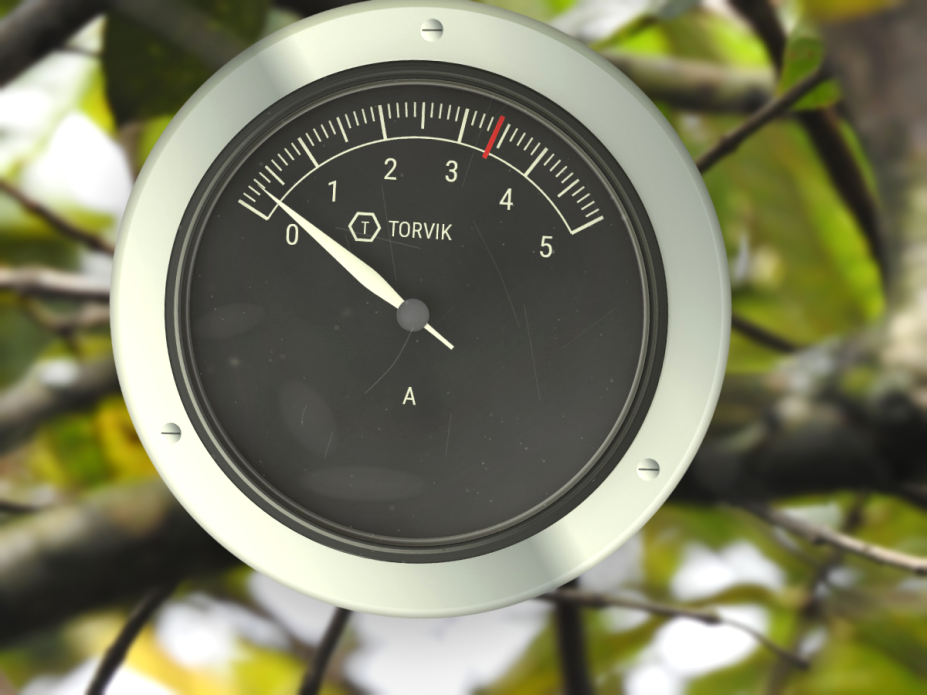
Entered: 0.3 A
